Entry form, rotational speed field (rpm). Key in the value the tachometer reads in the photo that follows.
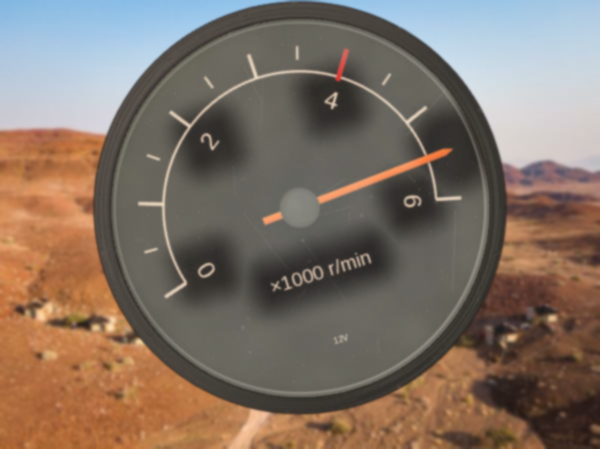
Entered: 5500 rpm
